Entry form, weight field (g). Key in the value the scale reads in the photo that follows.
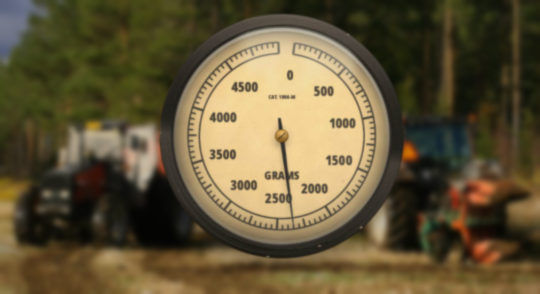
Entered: 2350 g
